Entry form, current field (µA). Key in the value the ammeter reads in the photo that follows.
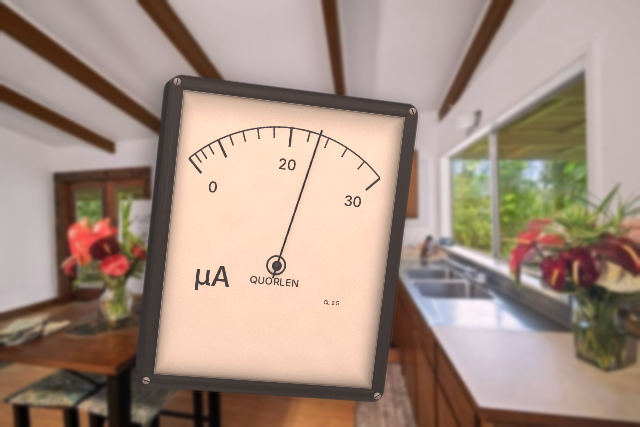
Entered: 23 µA
